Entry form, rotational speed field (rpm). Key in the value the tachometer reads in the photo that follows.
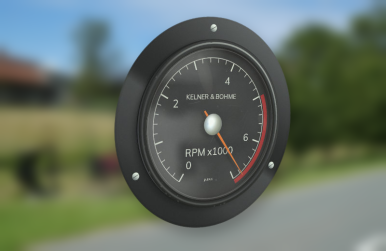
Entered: 6800 rpm
